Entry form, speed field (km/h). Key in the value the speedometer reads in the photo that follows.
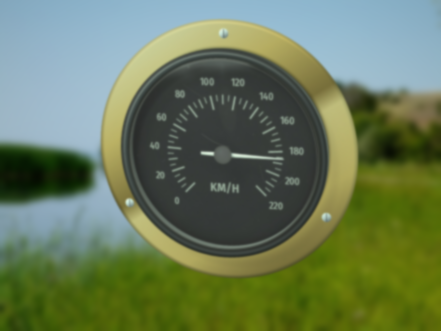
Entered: 185 km/h
